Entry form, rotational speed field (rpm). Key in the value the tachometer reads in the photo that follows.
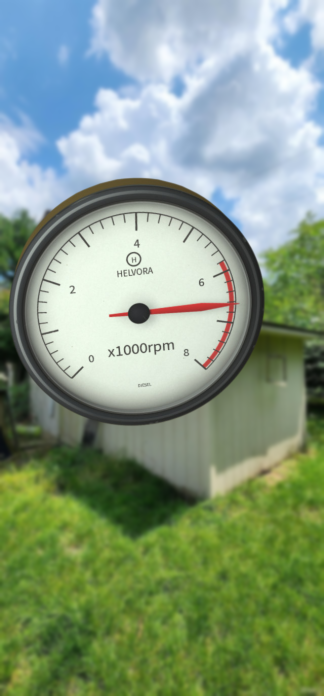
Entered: 6600 rpm
